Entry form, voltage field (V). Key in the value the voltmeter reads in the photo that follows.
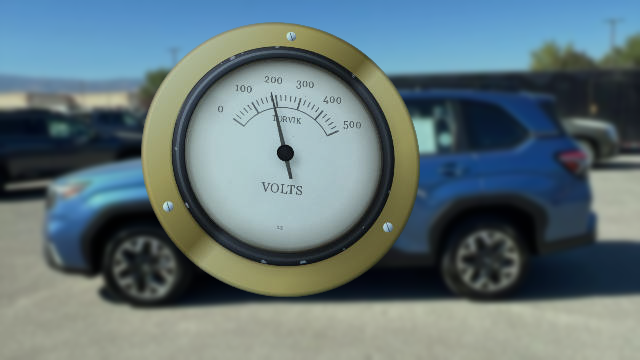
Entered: 180 V
